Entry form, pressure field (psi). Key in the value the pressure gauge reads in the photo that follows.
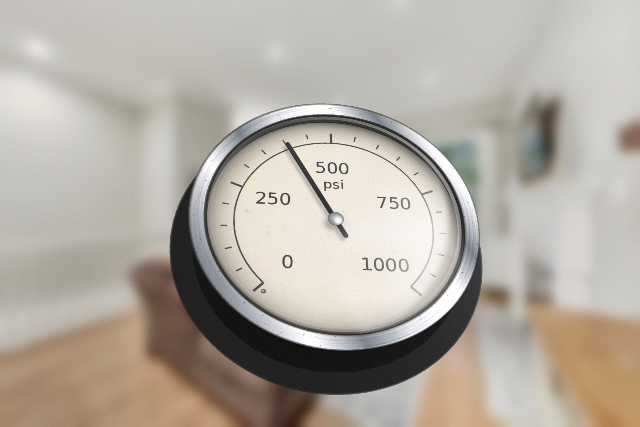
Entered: 400 psi
